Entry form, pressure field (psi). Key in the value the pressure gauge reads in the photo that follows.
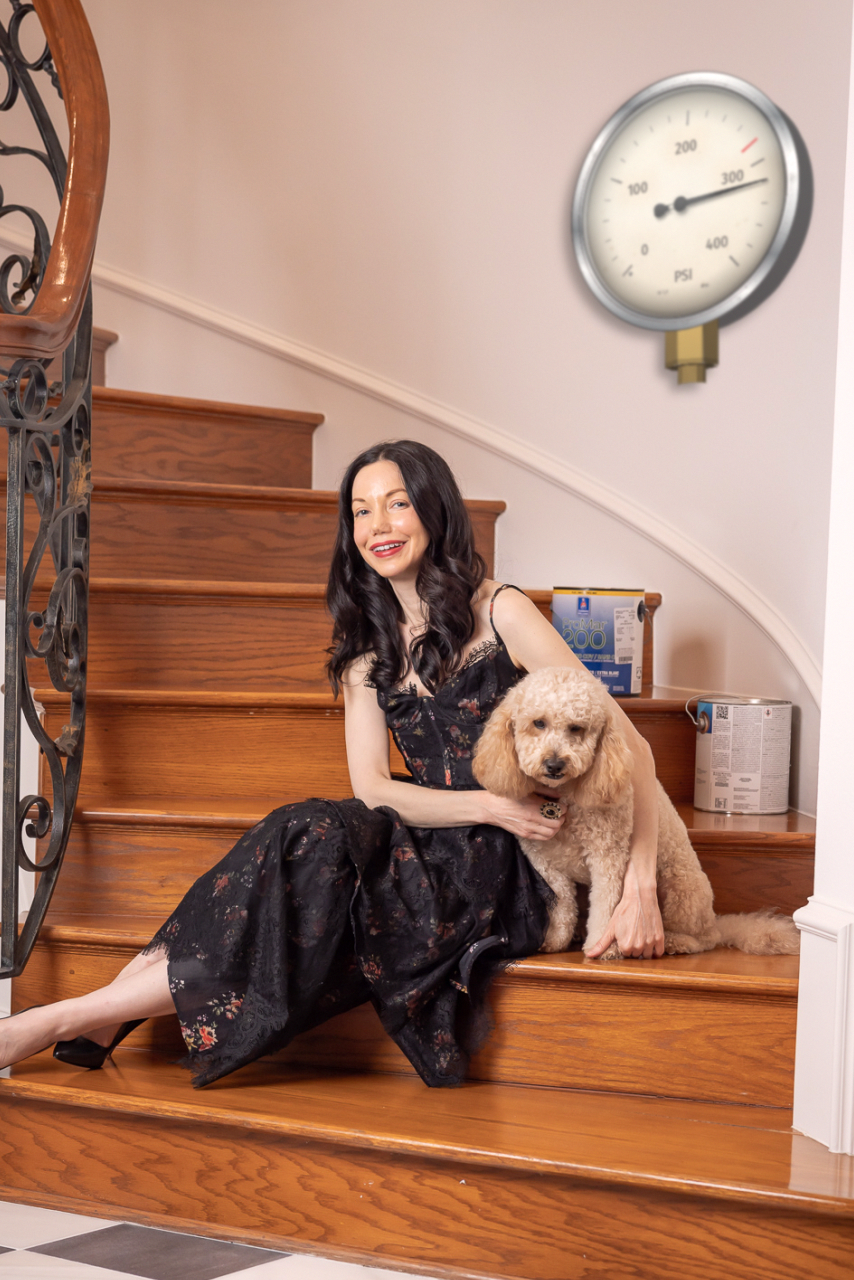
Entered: 320 psi
